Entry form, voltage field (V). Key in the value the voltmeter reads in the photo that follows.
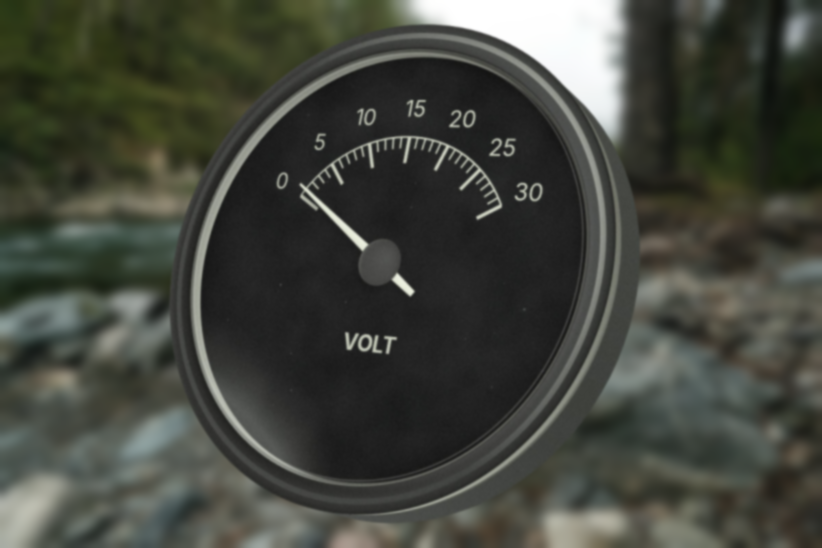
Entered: 1 V
